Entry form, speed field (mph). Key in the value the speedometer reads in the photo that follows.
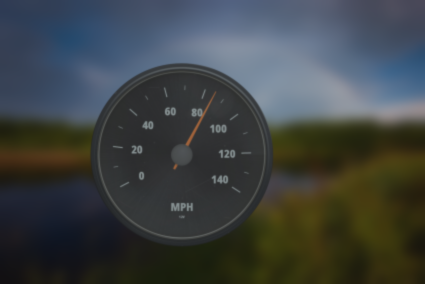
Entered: 85 mph
